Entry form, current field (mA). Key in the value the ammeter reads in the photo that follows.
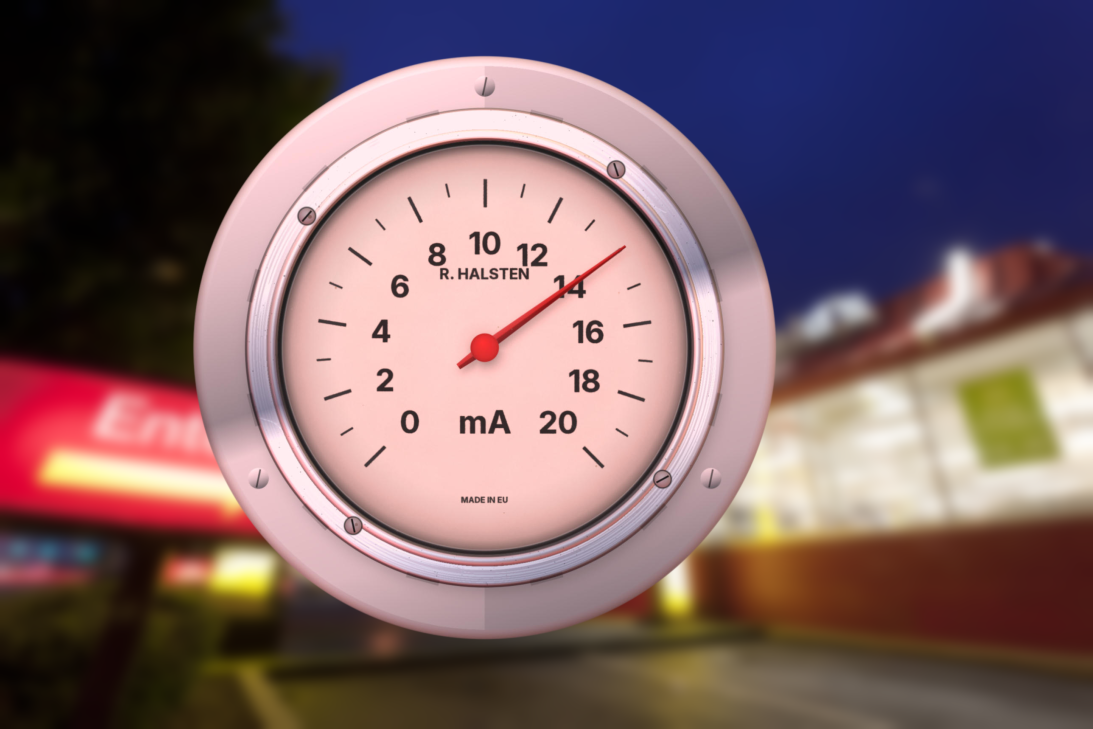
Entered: 14 mA
